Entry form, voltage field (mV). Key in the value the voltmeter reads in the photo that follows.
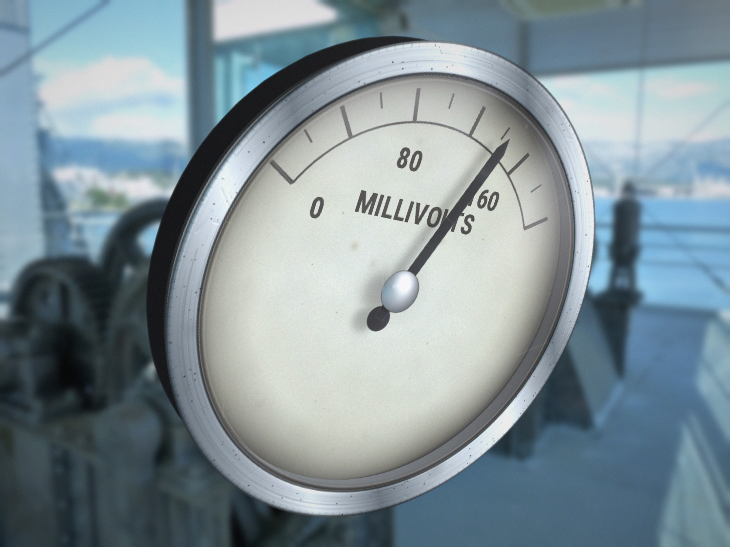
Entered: 140 mV
